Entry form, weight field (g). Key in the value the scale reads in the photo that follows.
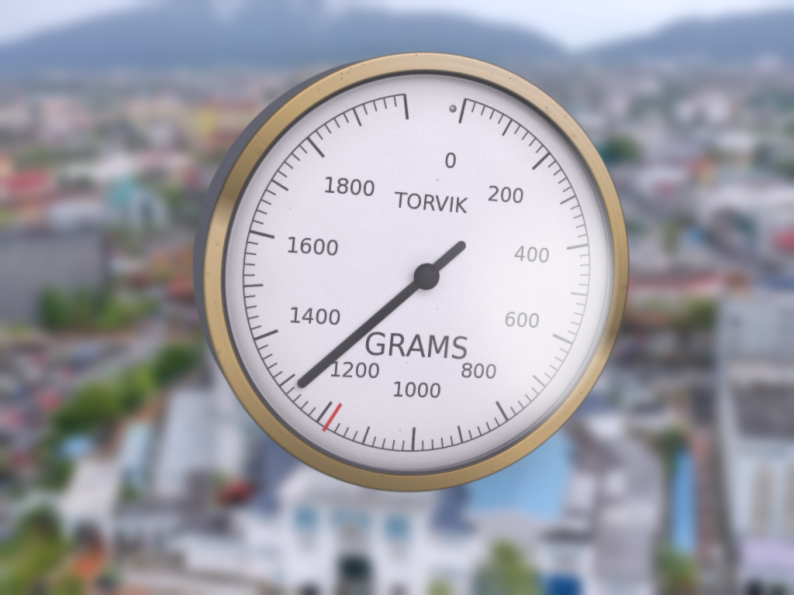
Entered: 1280 g
